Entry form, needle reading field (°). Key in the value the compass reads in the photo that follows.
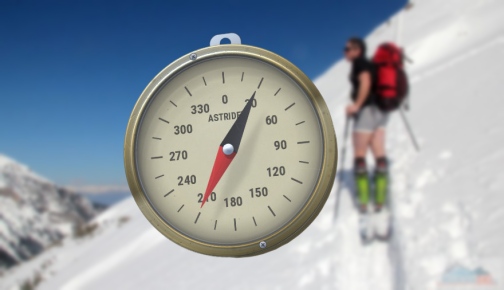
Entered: 210 °
